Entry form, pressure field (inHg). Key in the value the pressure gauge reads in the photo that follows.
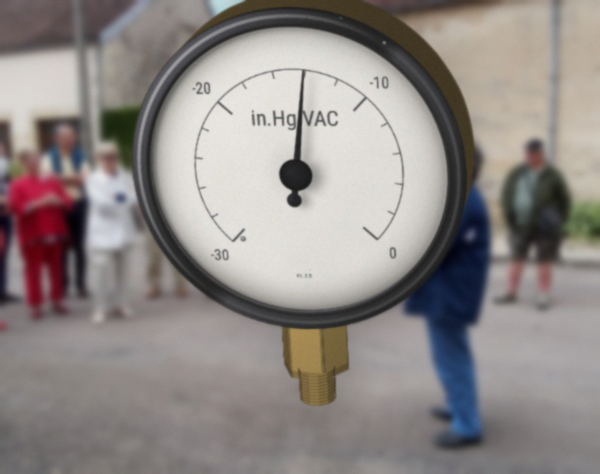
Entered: -14 inHg
